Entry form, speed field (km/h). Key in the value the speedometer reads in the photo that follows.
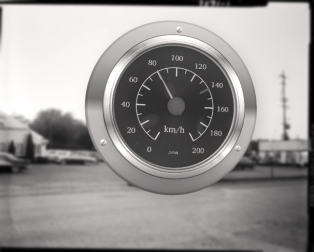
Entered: 80 km/h
